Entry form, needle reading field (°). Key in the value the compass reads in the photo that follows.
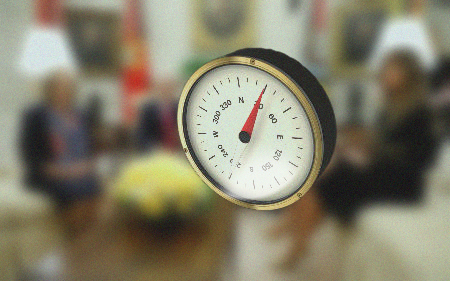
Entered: 30 °
